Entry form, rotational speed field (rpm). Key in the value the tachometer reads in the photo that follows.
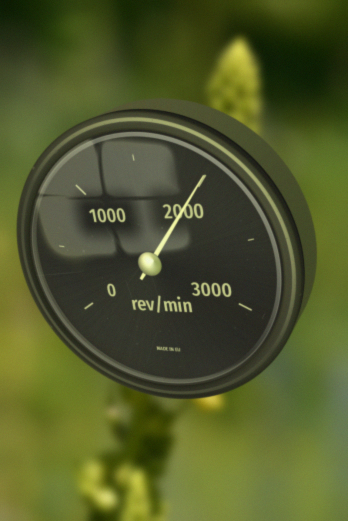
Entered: 2000 rpm
